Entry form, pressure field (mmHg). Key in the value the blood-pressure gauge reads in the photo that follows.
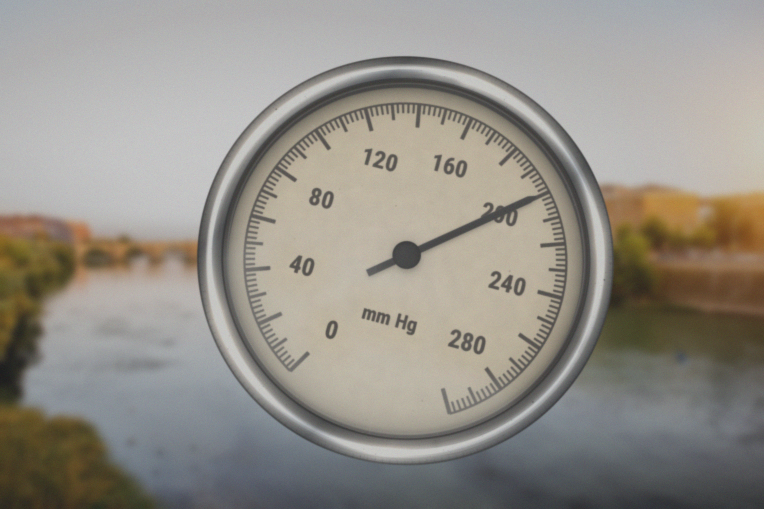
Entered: 200 mmHg
